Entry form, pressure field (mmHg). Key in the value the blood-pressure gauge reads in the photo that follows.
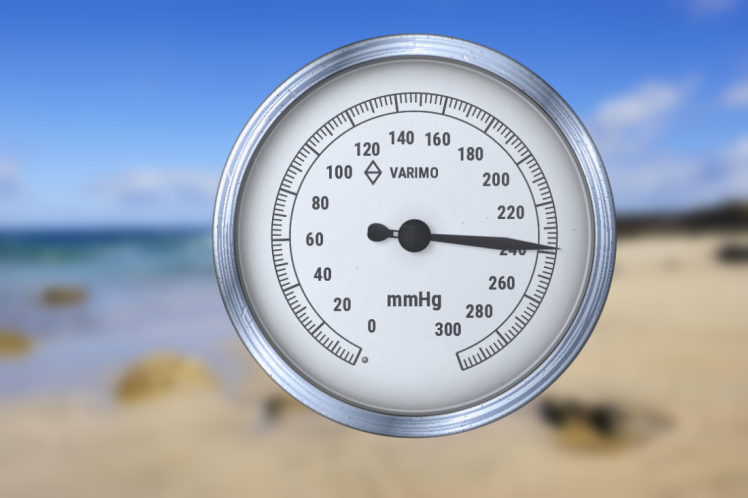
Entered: 238 mmHg
